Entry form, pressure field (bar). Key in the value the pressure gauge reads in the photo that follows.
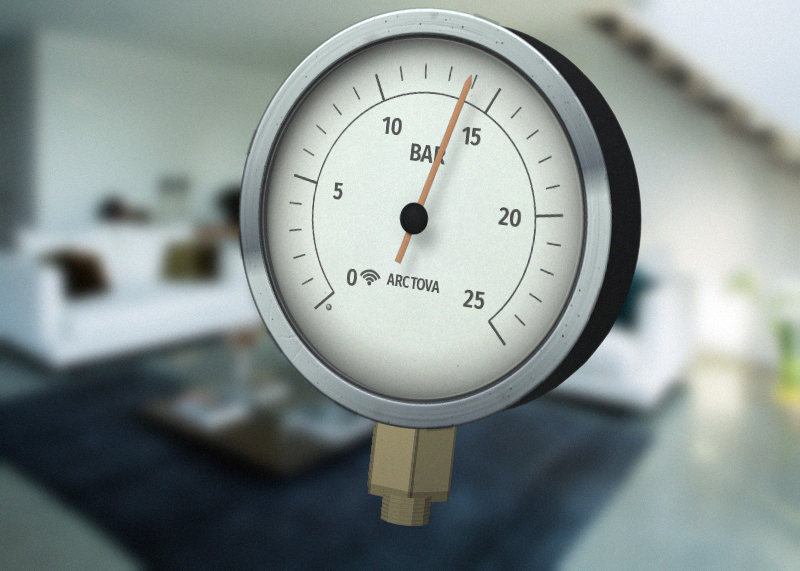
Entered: 14 bar
